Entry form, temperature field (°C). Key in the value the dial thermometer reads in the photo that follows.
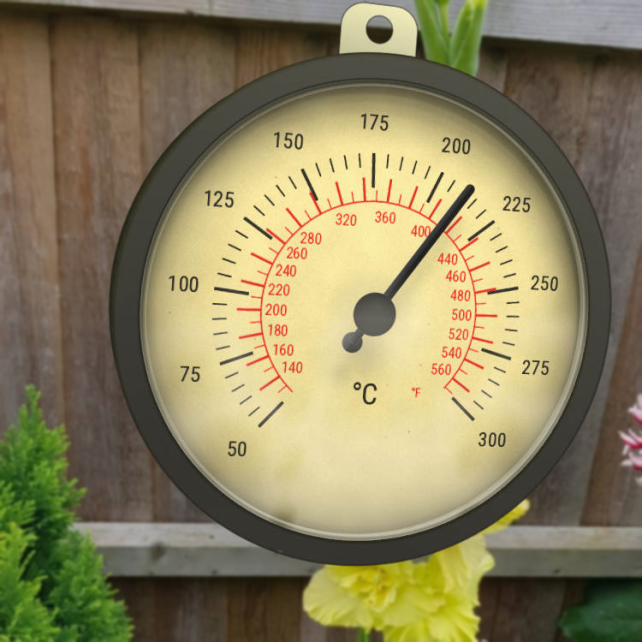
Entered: 210 °C
